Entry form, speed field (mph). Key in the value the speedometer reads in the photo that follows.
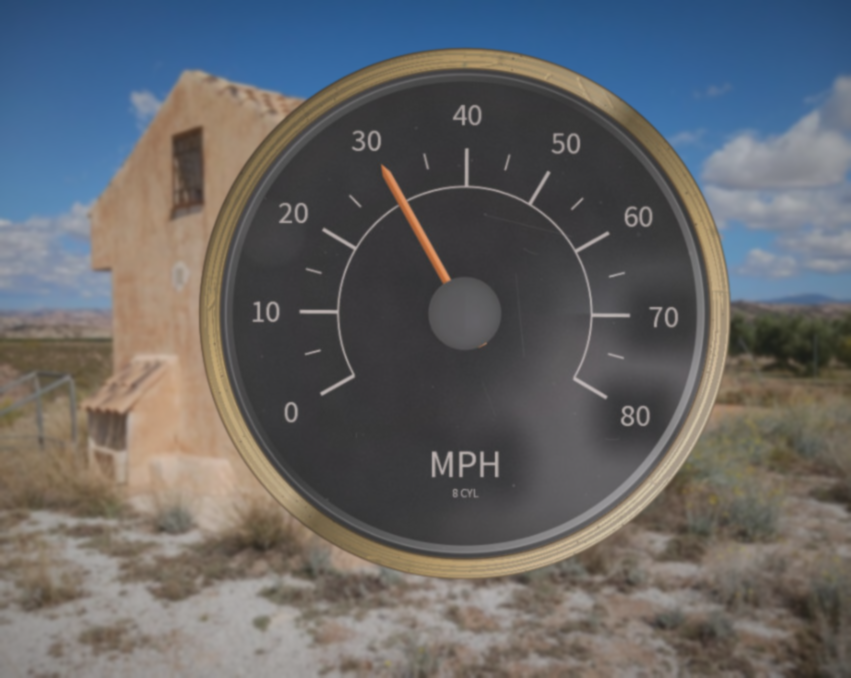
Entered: 30 mph
